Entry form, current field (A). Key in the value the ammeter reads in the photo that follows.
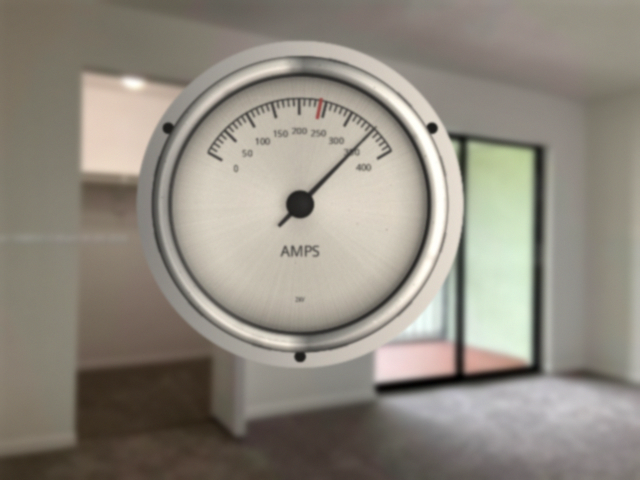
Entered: 350 A
